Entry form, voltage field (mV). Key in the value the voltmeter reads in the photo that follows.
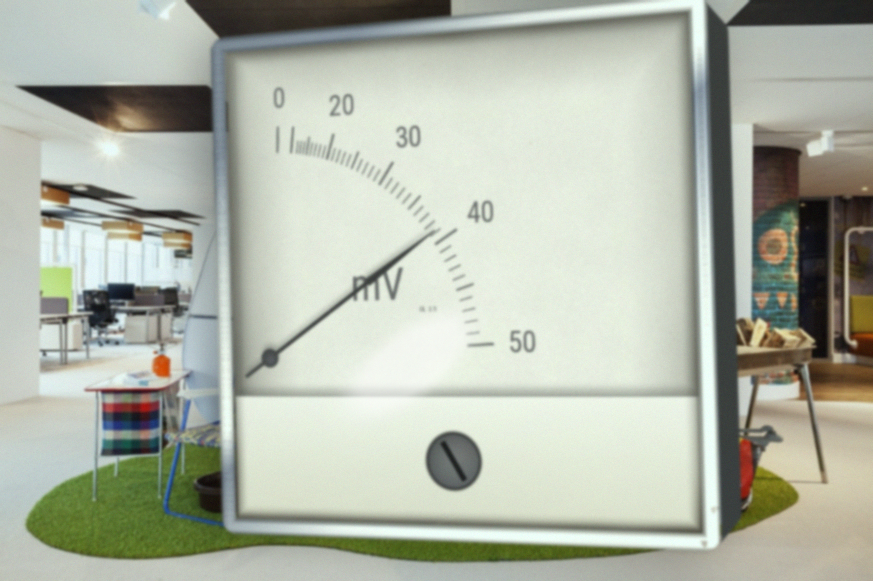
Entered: 39 mV
